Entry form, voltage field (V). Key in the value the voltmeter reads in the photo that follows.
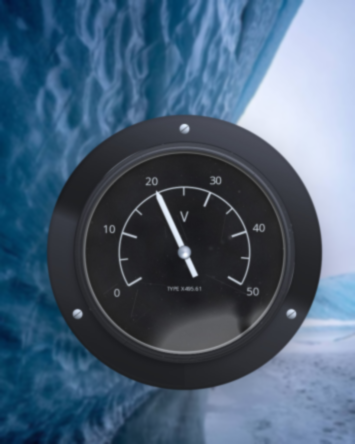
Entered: 20 V
